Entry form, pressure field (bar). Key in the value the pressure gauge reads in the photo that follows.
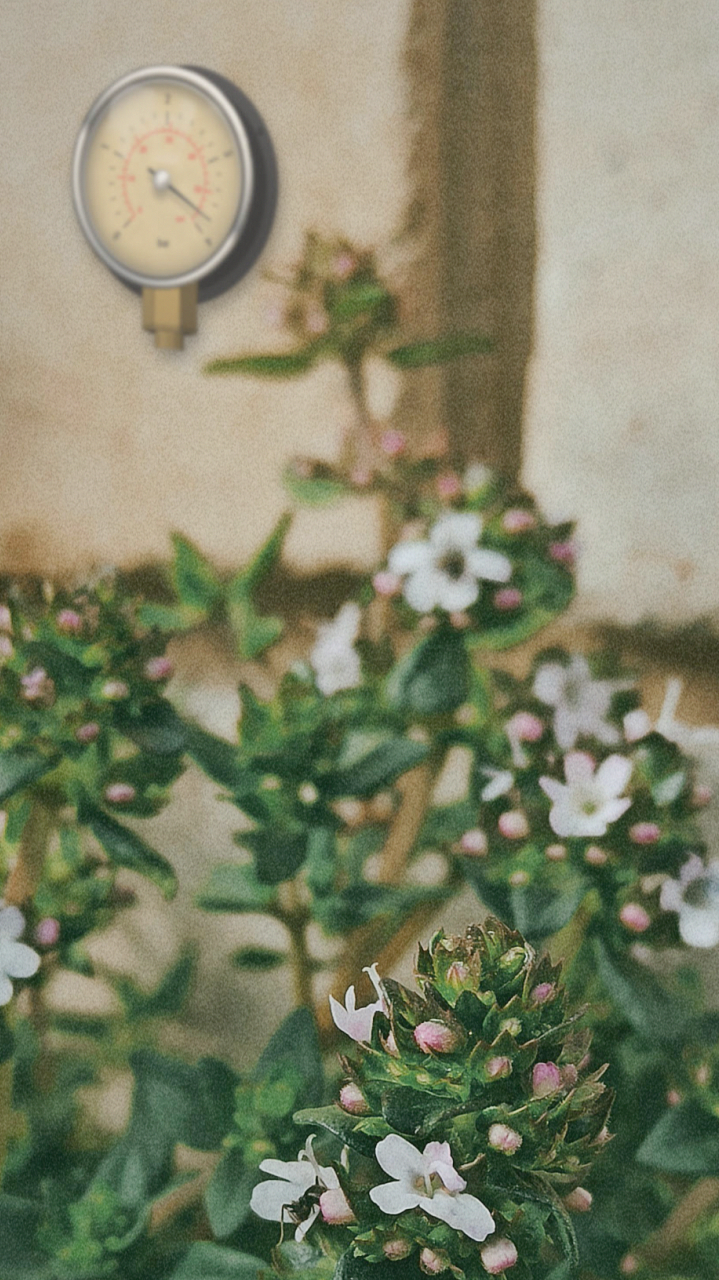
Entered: 3.8 bar
